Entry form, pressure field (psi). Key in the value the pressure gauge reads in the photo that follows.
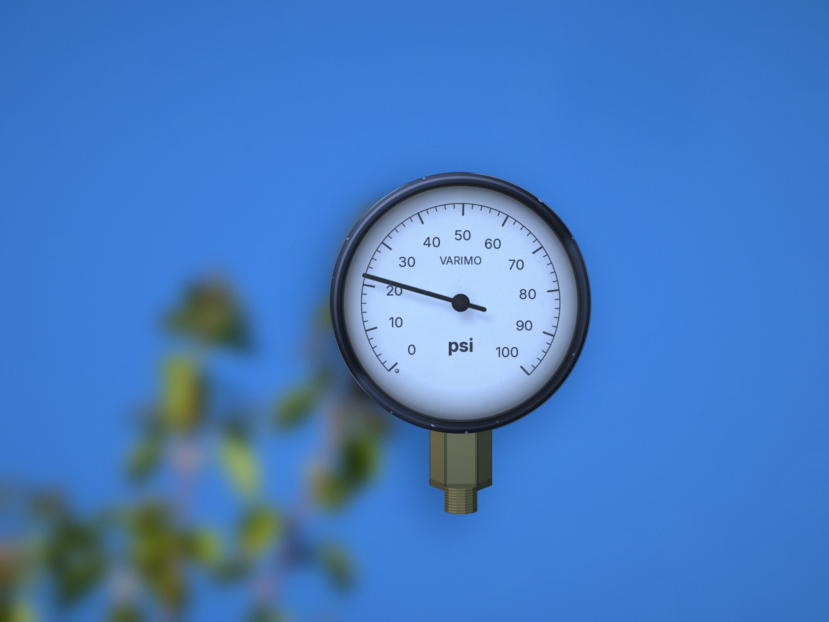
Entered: 22 psi
